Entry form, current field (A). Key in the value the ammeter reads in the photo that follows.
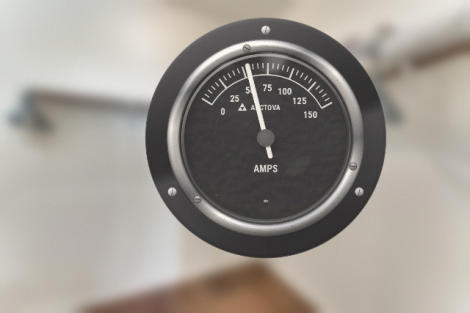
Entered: 55 A
